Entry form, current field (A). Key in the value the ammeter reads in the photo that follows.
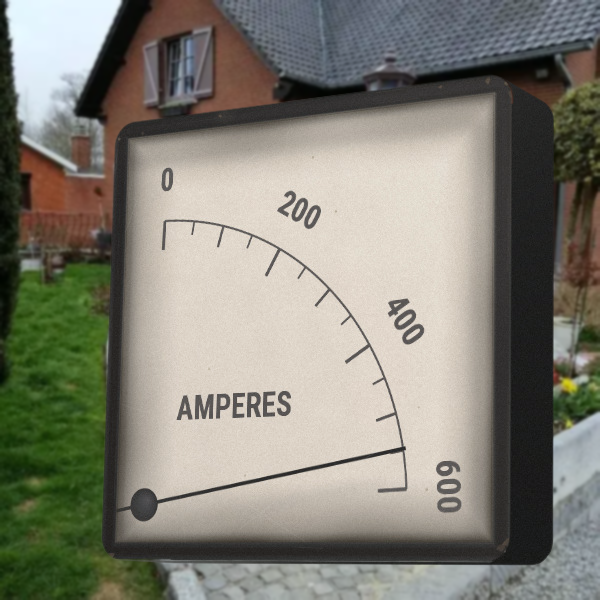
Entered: 550 A
